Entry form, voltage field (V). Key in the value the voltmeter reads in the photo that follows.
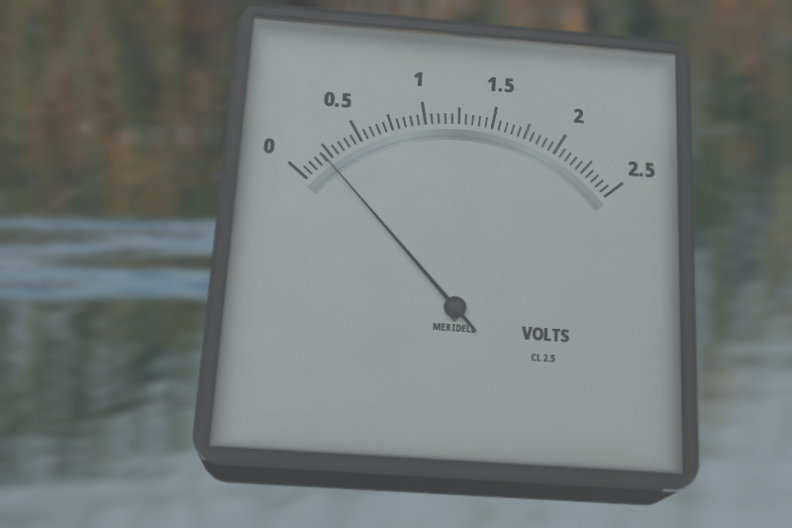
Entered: 0.2 V
